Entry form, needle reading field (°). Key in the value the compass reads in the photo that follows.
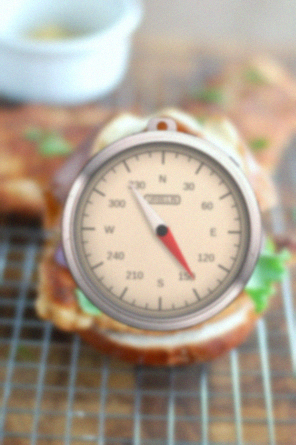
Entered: 145 °
